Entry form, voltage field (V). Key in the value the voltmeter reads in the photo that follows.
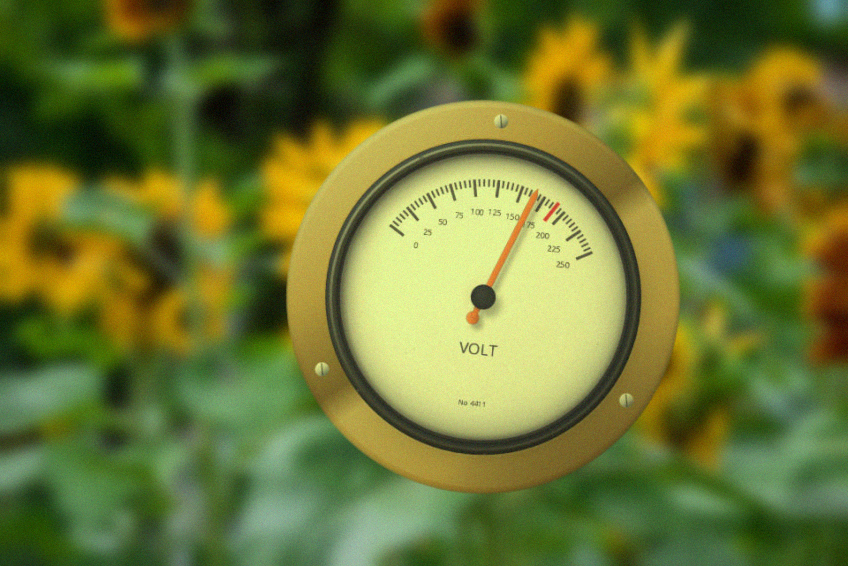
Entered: 165 V
